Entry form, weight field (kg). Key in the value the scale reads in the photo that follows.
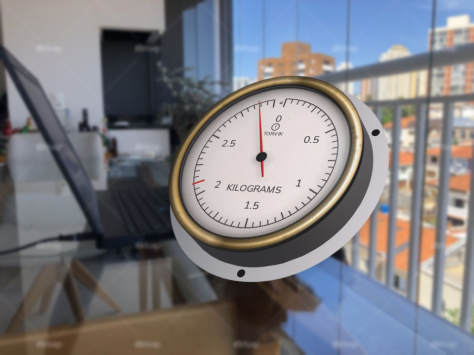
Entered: 2.9 kg
